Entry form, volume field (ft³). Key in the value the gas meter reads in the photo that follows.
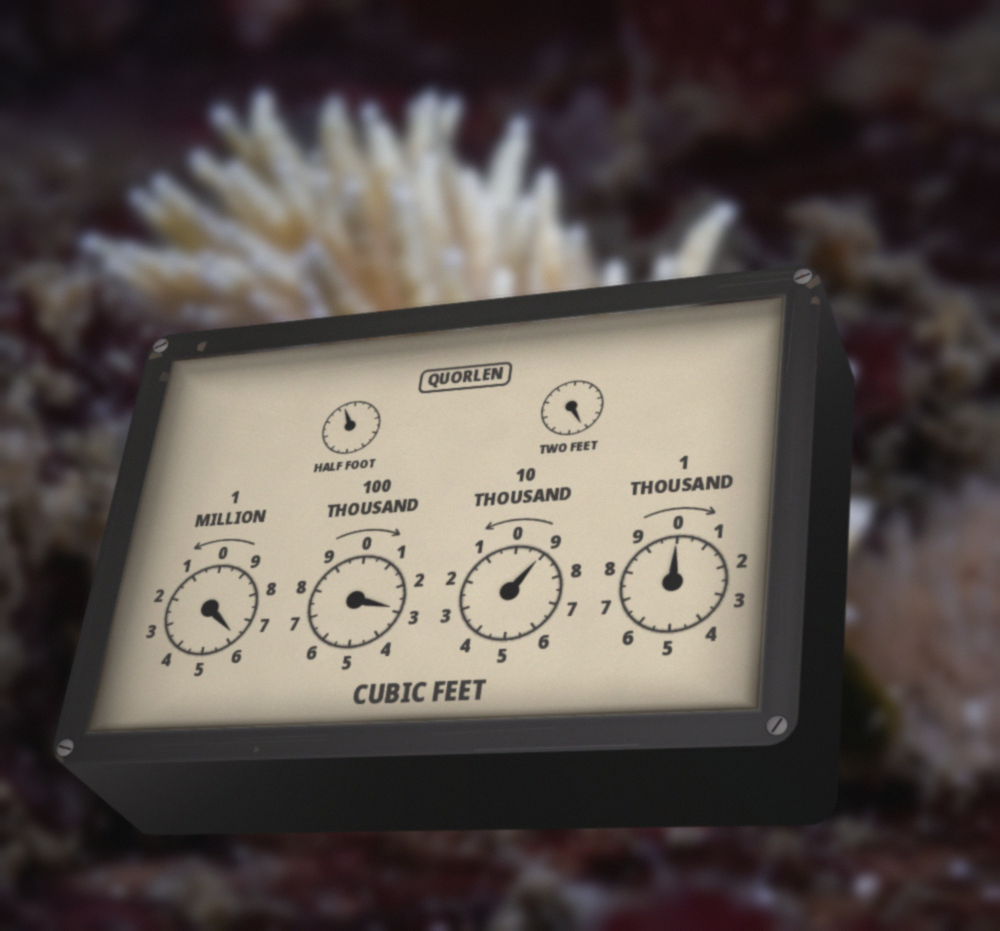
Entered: 629000 ft³
